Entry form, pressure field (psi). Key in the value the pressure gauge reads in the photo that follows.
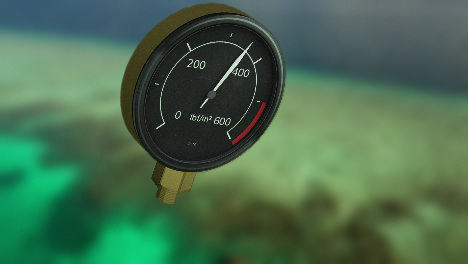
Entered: 350 psi
